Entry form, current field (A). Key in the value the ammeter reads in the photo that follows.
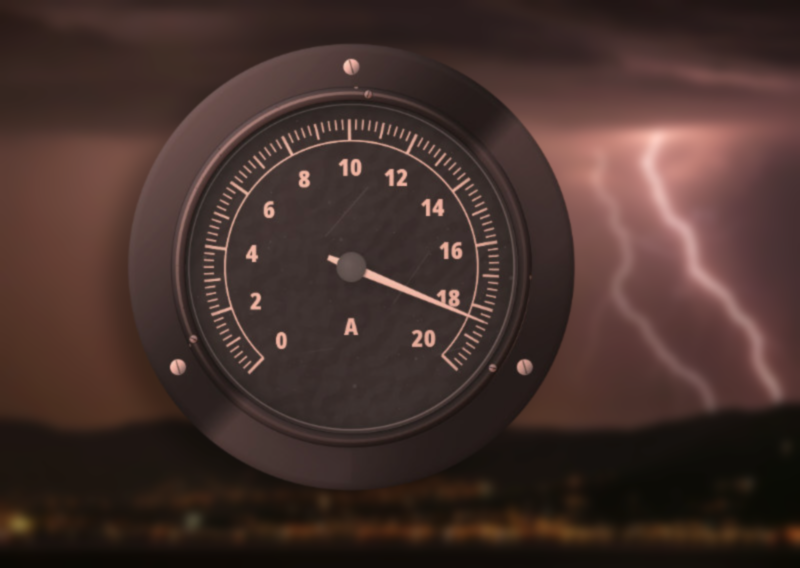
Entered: 18.4 A
